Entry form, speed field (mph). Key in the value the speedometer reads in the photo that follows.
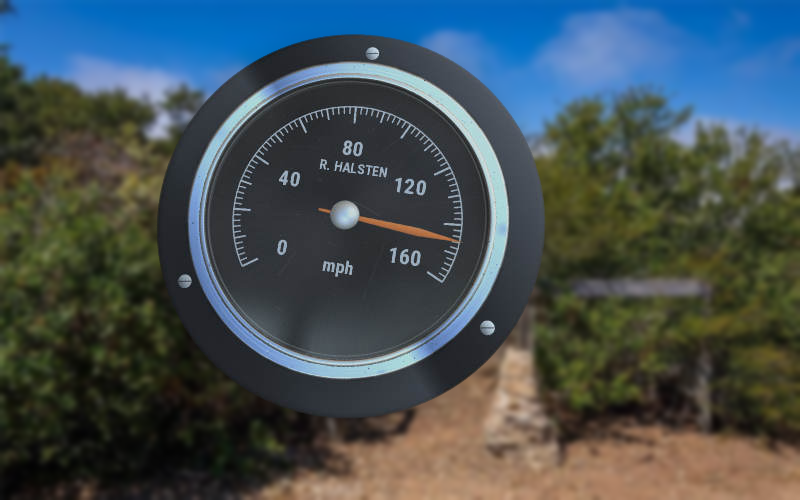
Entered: 146 mph
